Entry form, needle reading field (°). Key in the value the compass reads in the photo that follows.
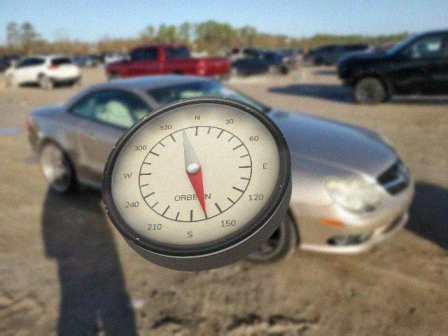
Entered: 165 °
